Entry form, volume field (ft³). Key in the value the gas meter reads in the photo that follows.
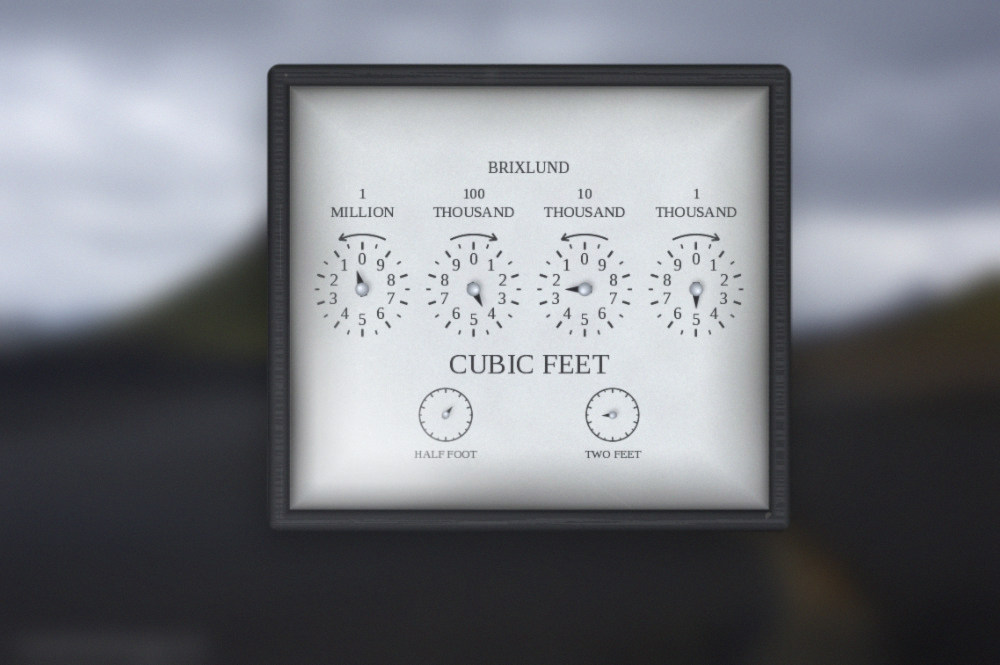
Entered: 42500 ft³
